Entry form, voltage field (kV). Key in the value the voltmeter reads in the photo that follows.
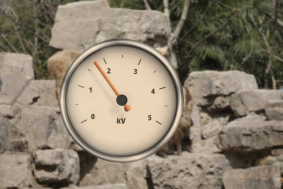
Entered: 1.75 kV
